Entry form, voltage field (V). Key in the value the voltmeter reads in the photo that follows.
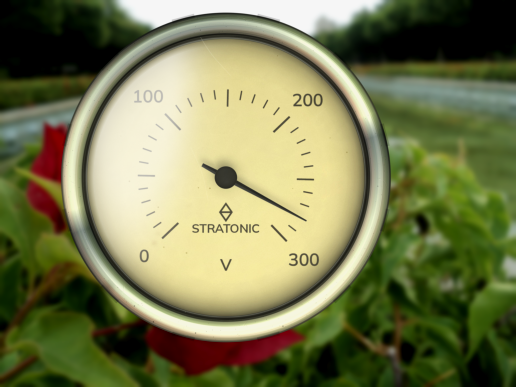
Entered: 280 V
